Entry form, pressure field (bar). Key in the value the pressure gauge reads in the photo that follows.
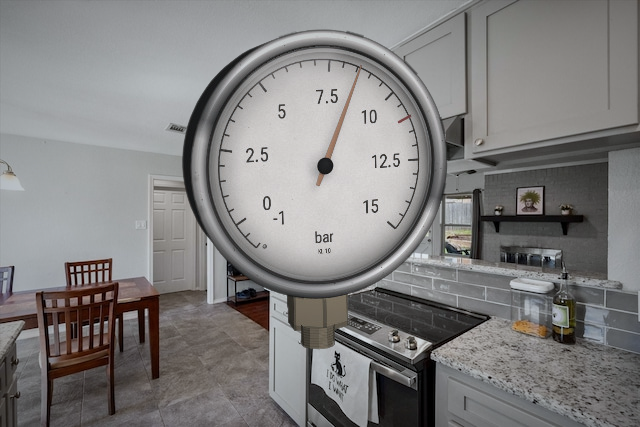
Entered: 8.5 bar
